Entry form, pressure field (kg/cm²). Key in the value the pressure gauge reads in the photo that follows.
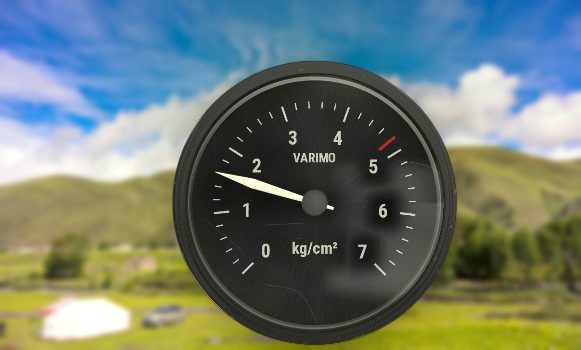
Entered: 1.6 kg/cm²
